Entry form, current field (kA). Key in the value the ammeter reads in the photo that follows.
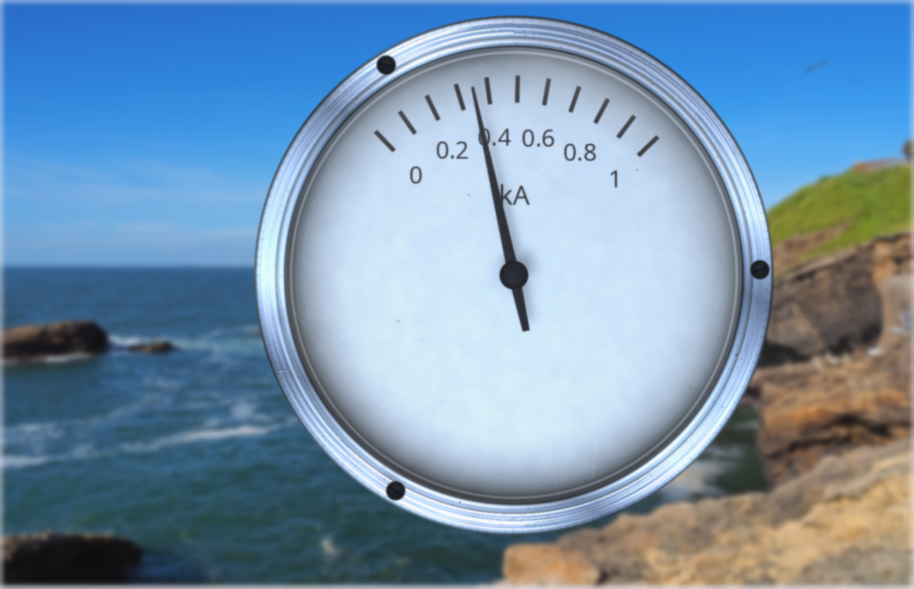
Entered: 0.35 kA
